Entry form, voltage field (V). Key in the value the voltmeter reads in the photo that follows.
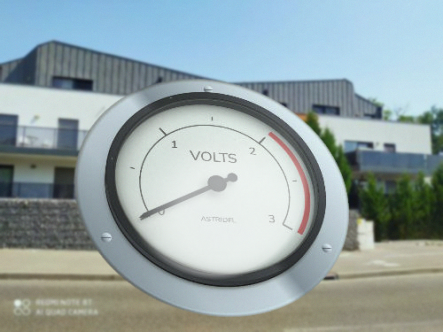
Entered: 0 V
